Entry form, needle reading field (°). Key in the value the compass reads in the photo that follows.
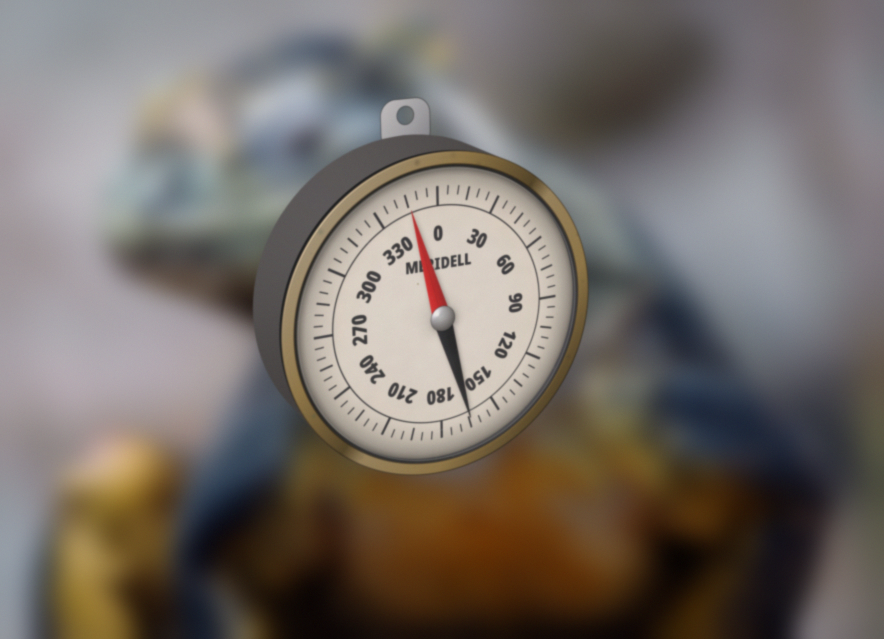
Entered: 345 °
